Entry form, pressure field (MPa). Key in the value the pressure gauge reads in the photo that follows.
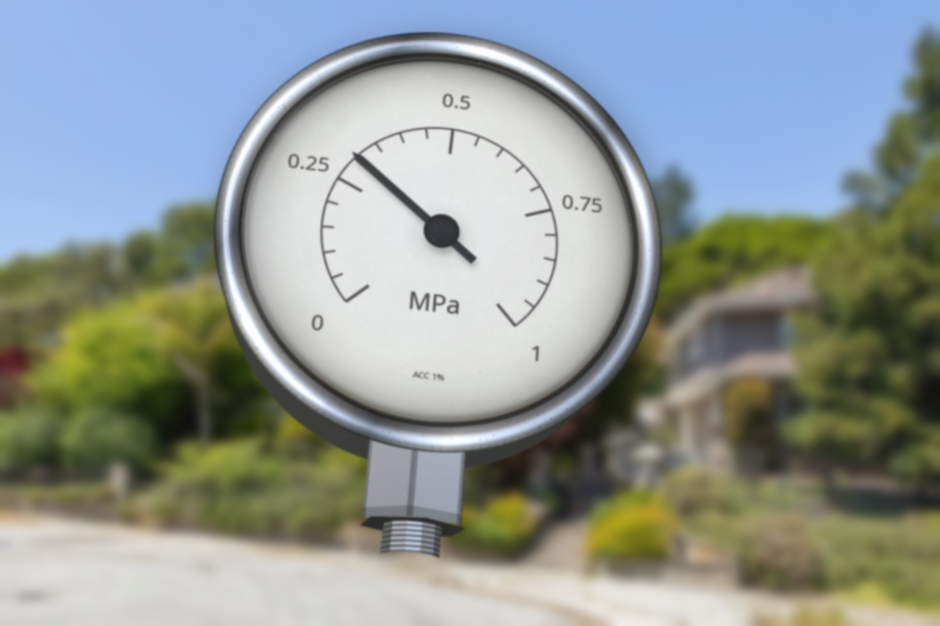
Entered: 0.3 MPa
